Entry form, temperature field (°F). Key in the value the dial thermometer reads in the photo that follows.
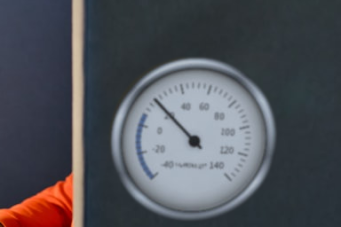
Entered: 20 °F
